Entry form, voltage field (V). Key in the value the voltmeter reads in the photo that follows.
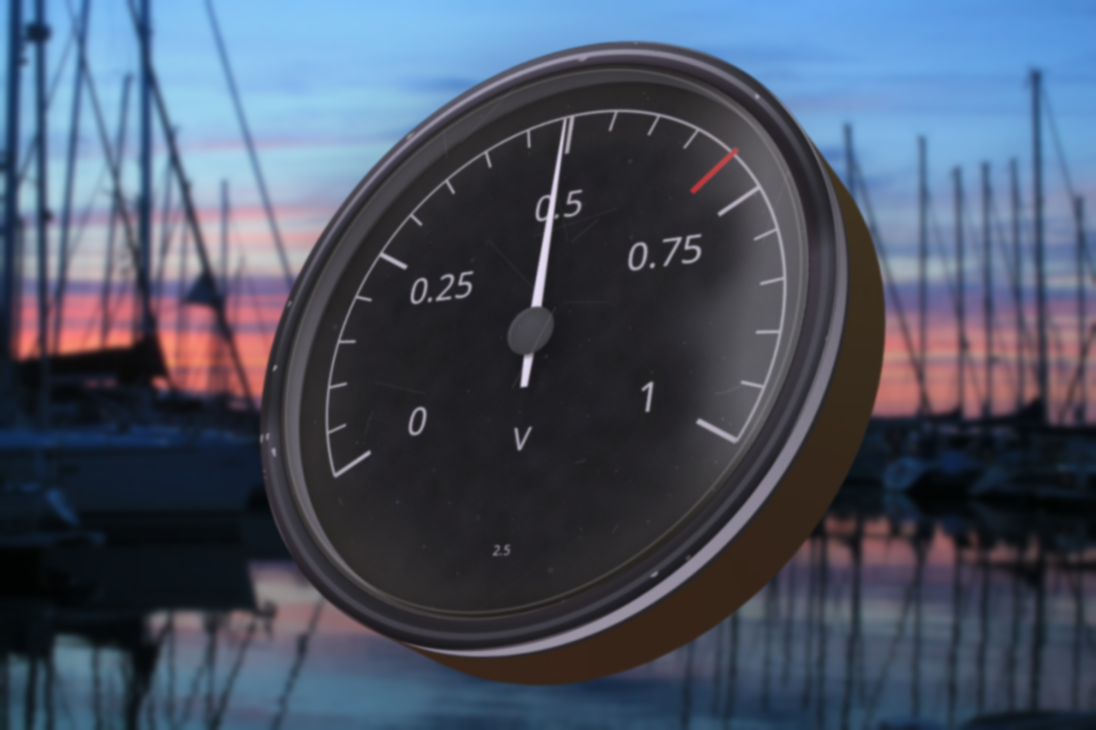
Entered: 0.5 V
